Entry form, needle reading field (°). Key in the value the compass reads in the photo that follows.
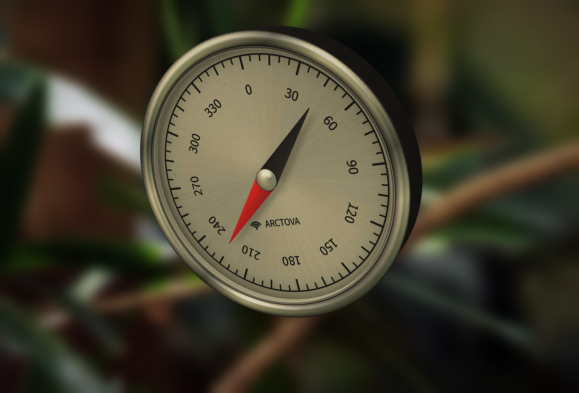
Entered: 225 °
